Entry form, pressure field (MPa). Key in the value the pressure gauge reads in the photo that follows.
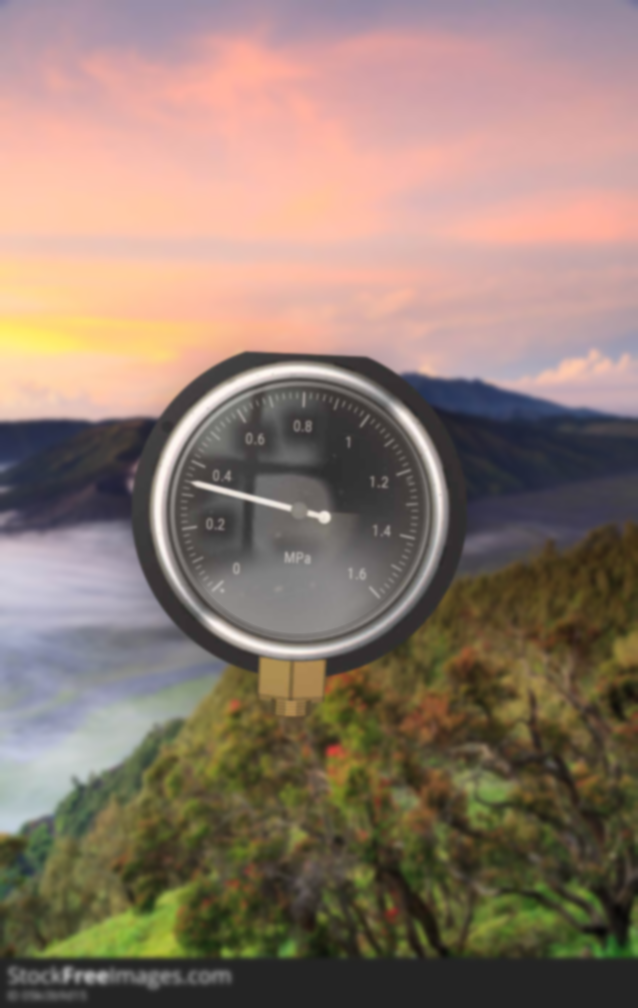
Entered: 0.34 MPa
